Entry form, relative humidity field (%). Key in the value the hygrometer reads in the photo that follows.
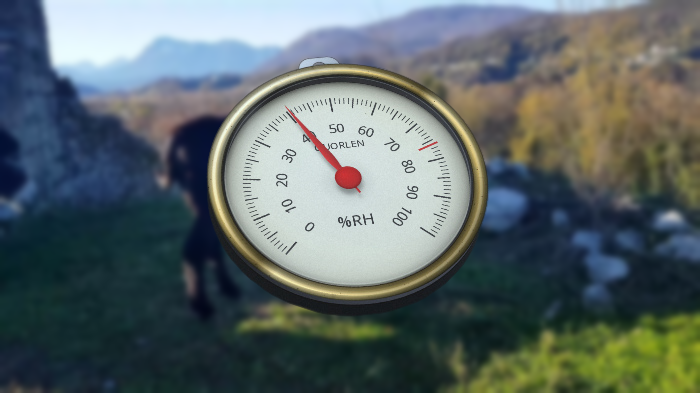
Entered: 40 %
